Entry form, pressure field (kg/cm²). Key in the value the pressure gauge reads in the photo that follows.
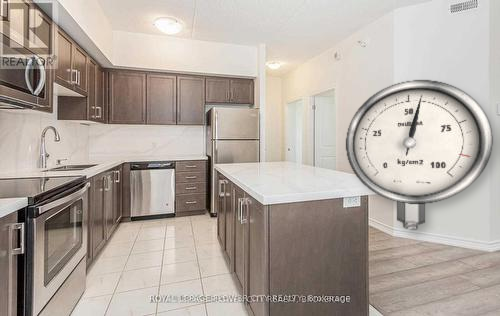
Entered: 55 kg/cm²
